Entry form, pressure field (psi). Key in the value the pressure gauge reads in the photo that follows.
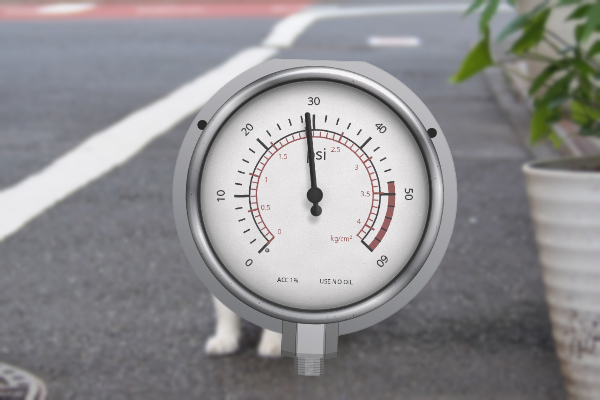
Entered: 29 psi
